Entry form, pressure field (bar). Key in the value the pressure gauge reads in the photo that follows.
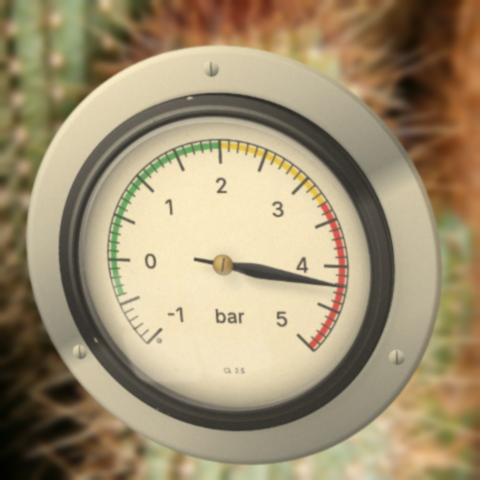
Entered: 4.2 bar
